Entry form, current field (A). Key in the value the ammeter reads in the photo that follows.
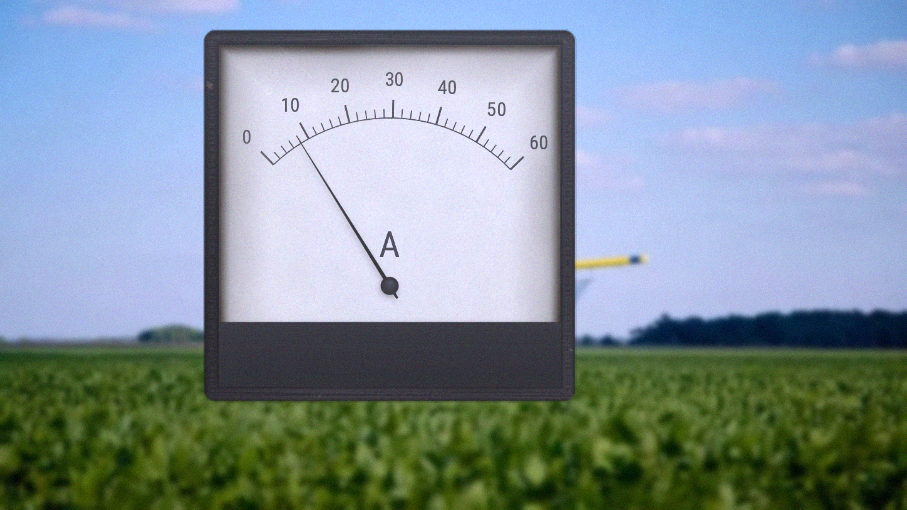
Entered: 8 A
